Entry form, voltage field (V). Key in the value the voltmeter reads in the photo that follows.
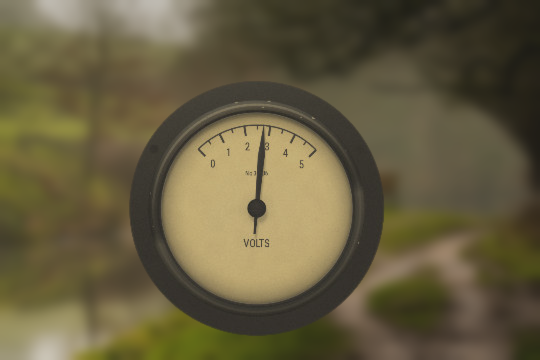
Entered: 2.75 V
